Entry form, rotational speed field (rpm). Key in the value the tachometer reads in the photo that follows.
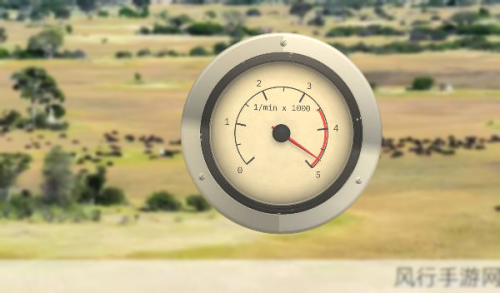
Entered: 4750 rpm
